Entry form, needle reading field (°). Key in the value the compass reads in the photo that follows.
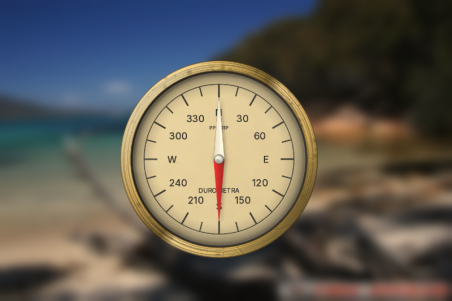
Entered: 180 °
